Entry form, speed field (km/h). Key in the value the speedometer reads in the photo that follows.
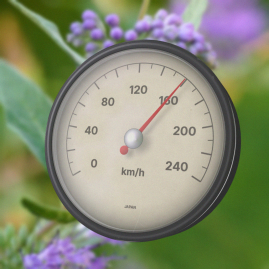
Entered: 160 km/h
